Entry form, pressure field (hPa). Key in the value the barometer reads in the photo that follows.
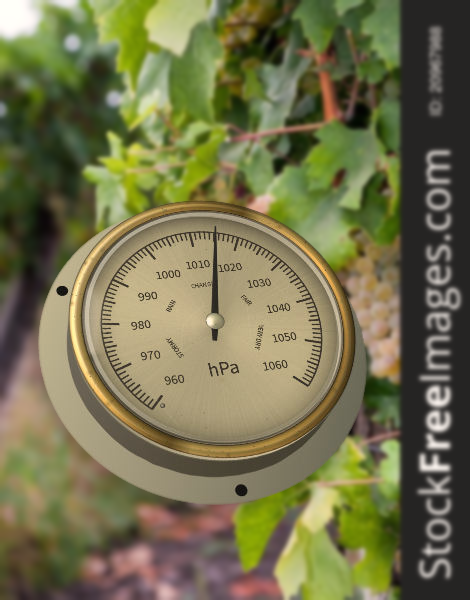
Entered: 1015 hPa
